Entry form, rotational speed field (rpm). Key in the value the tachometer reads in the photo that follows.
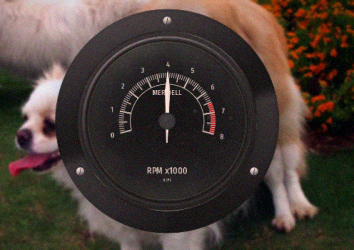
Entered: 4000 rpm
